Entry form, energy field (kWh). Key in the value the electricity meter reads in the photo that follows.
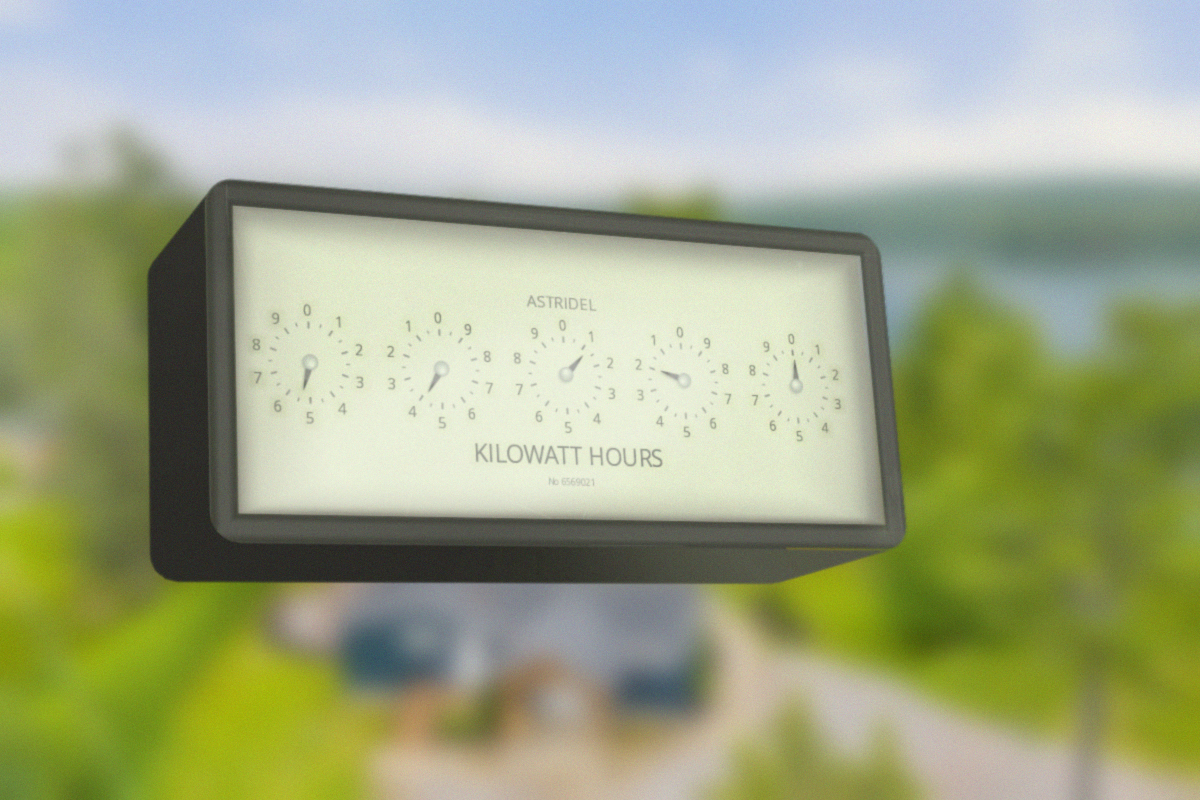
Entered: 54120 kWh
